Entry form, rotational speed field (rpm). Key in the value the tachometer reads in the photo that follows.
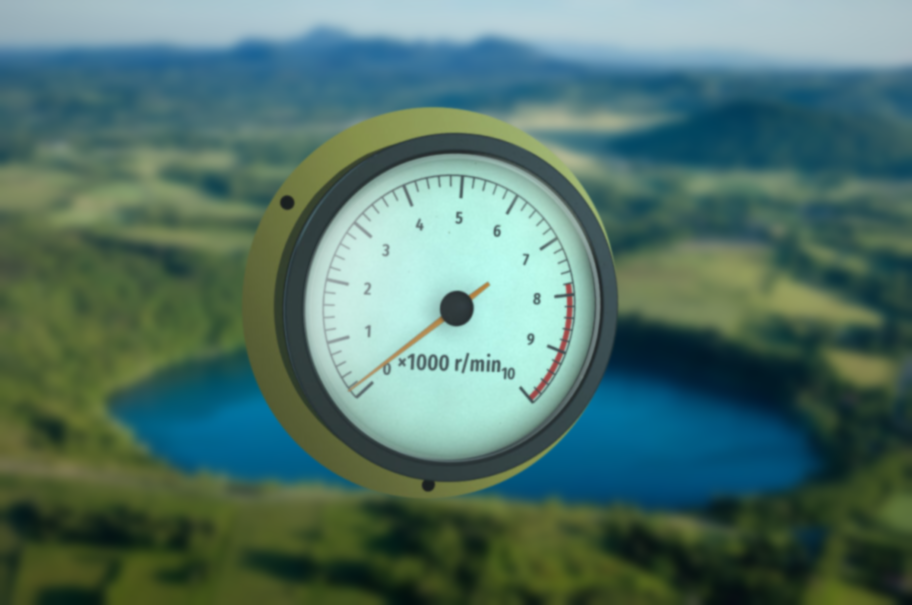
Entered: 200 rpm
